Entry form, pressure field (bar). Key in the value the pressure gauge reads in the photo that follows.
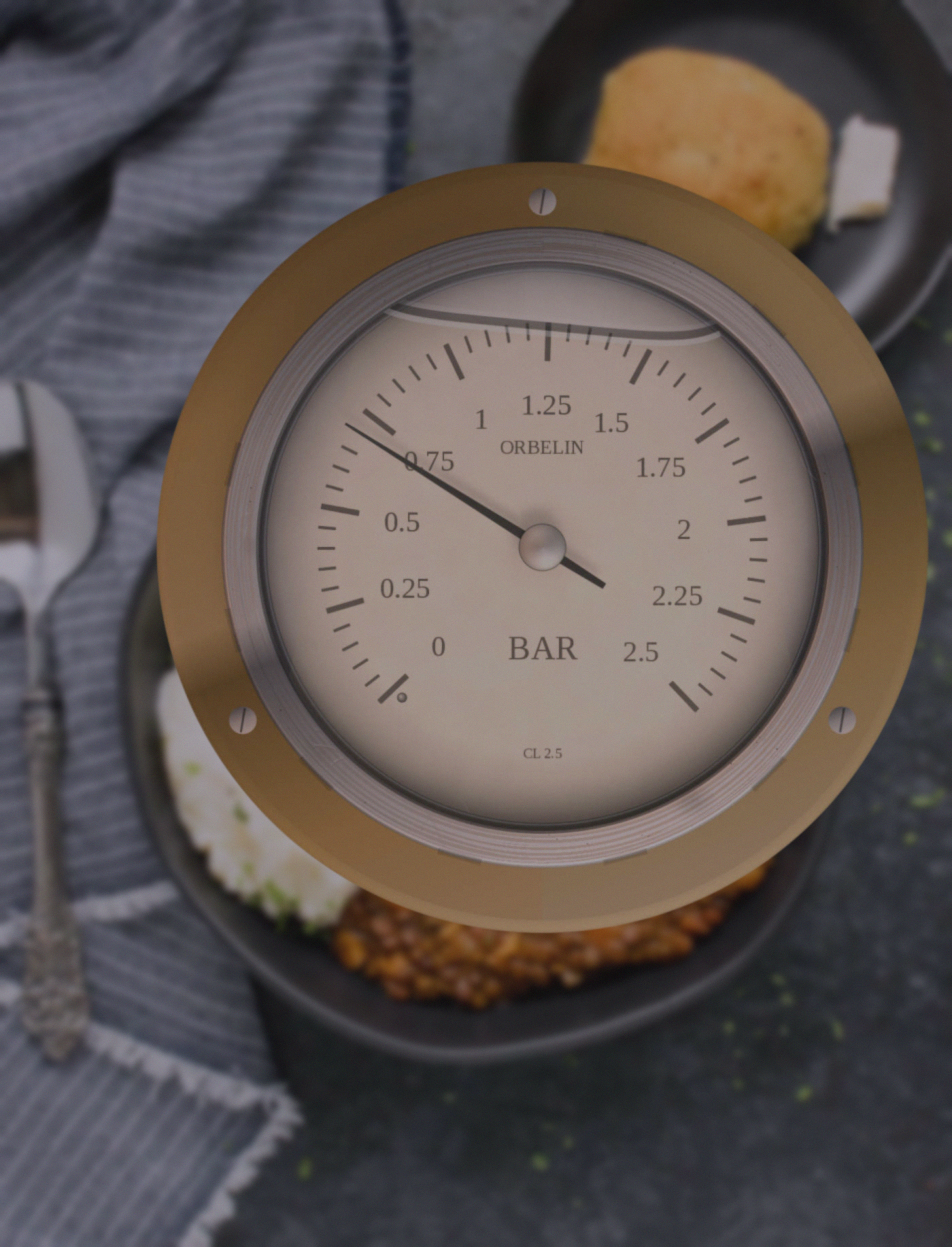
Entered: 0.7 bar
